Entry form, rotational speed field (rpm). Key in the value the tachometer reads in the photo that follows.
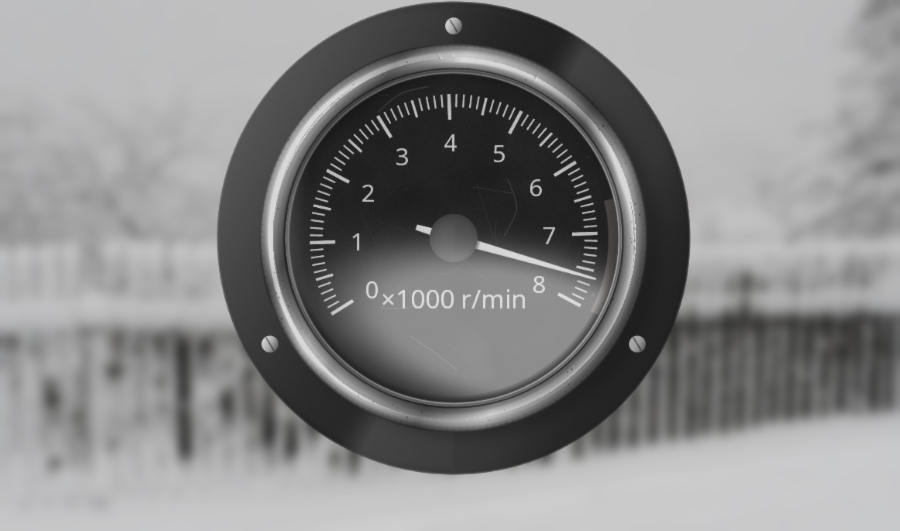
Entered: 7600 rpm
